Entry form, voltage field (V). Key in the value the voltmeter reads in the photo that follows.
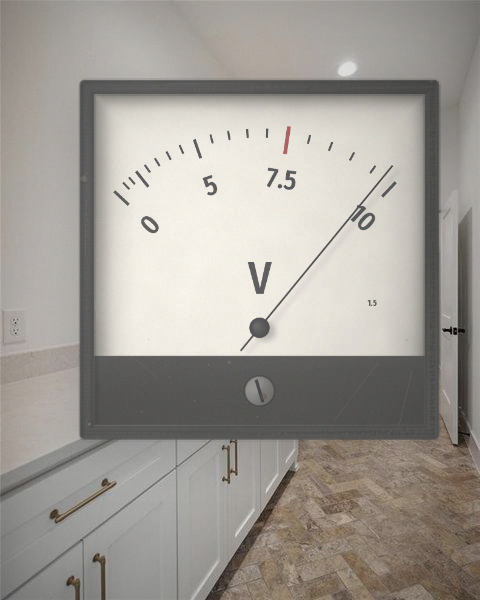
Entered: 9.75 V
